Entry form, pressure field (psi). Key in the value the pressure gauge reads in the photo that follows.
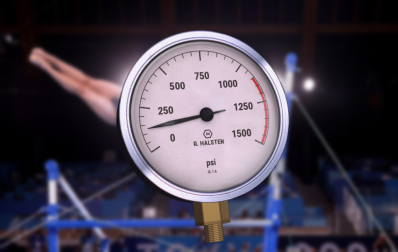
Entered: 125 psi
